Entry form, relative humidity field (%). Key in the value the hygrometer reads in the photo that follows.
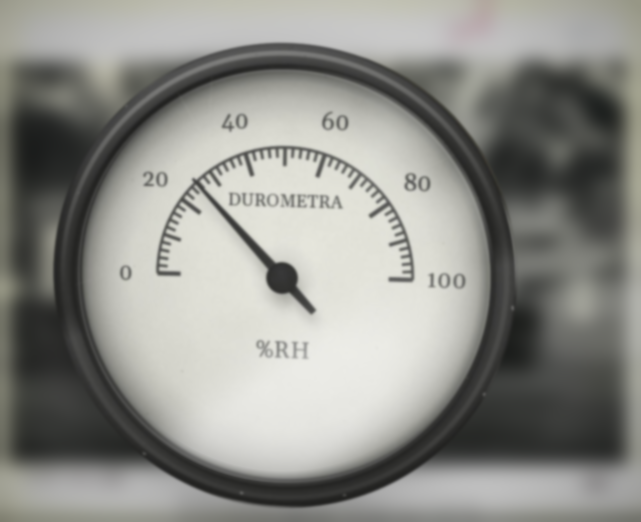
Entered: 26 %
